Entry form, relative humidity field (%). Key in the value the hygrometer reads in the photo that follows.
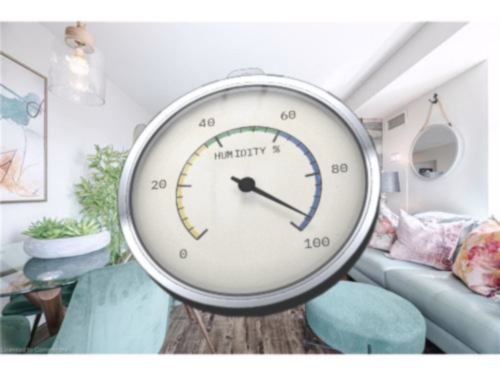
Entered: 96 %
